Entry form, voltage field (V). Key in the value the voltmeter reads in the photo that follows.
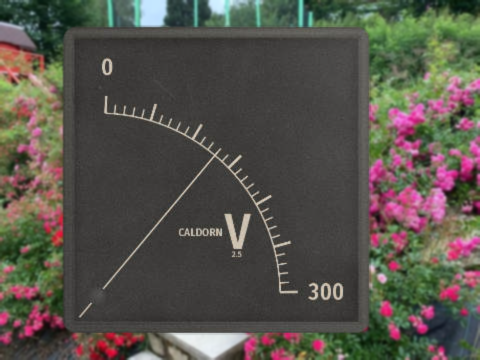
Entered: 130 V
